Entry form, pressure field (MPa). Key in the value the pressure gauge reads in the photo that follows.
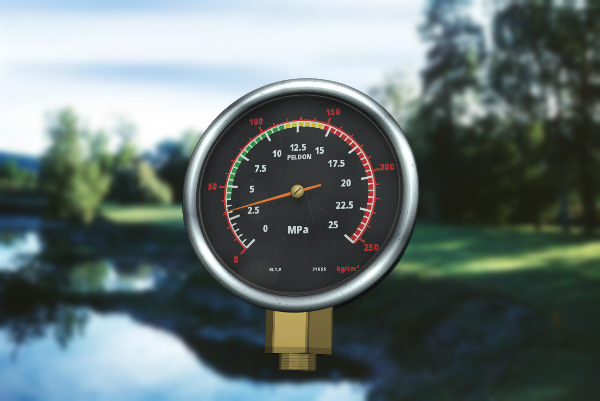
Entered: 3 MPa
